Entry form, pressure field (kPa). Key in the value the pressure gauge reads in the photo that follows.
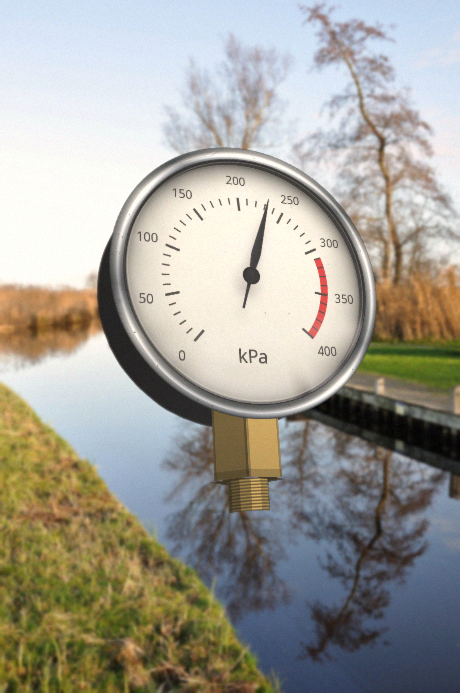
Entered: 230 kPa
